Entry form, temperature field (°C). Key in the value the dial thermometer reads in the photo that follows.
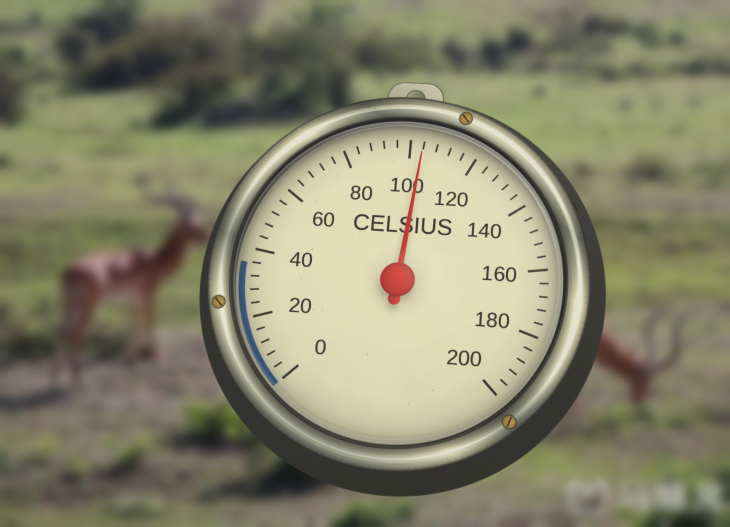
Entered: 104 °C
